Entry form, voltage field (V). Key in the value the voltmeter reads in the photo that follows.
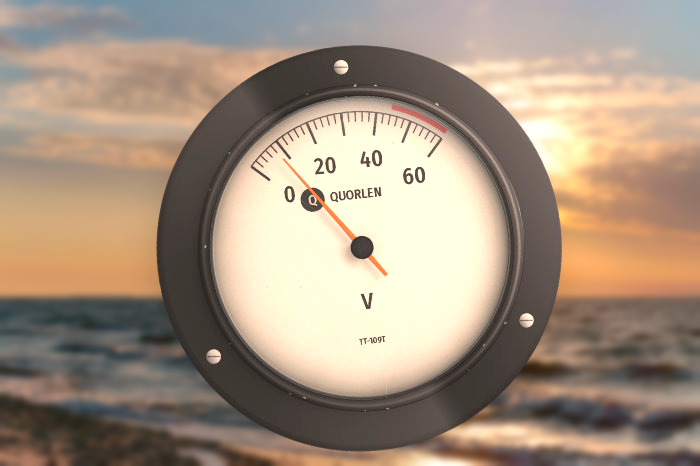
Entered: 8 V
